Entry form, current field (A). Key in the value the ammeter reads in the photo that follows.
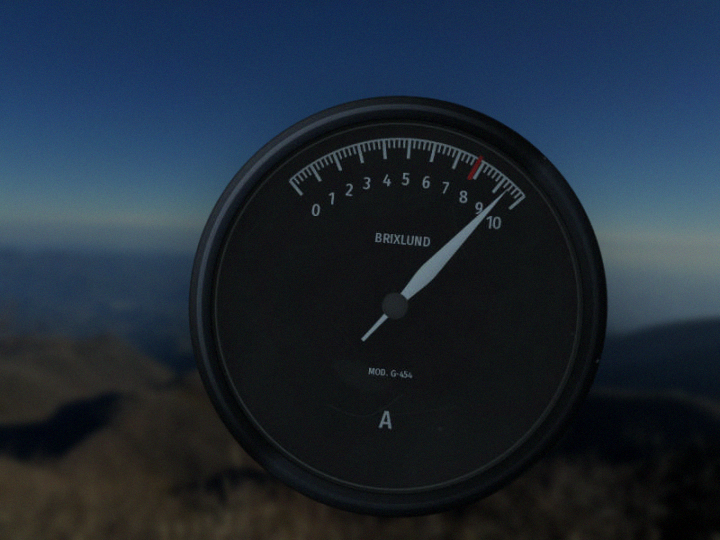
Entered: 9.4 A
